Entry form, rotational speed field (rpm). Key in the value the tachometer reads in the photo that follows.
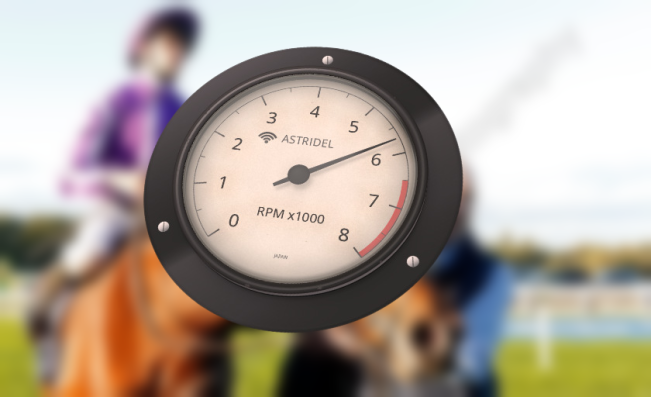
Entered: 5750 rpm
